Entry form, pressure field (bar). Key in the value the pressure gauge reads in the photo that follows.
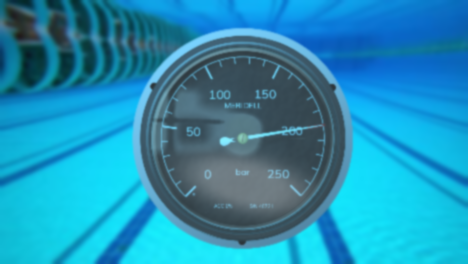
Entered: 200 bar
